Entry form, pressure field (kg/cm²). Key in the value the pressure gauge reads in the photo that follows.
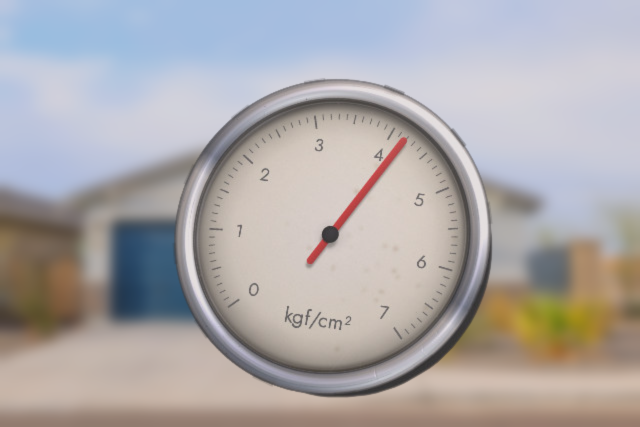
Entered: 4.2 kg/cm²
